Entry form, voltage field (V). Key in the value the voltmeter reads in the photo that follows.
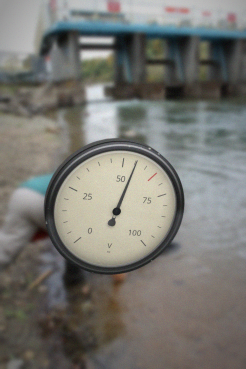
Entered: 55 V
